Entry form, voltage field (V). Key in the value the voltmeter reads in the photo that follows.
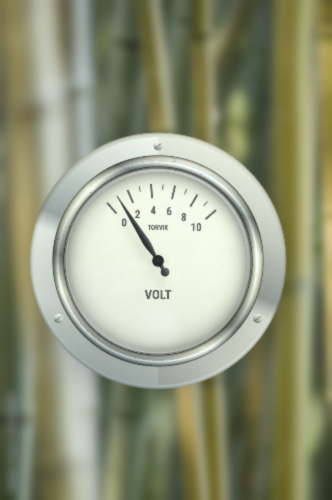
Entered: 1 V
